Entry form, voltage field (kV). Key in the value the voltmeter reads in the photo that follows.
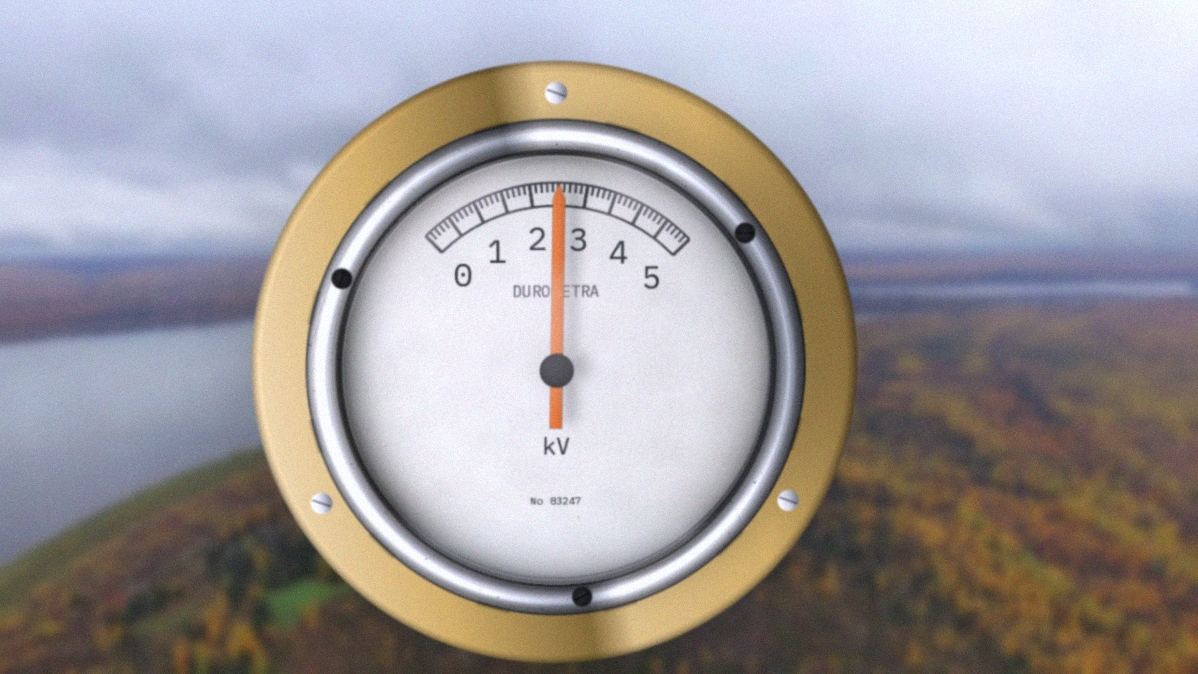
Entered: 2.5 kV
